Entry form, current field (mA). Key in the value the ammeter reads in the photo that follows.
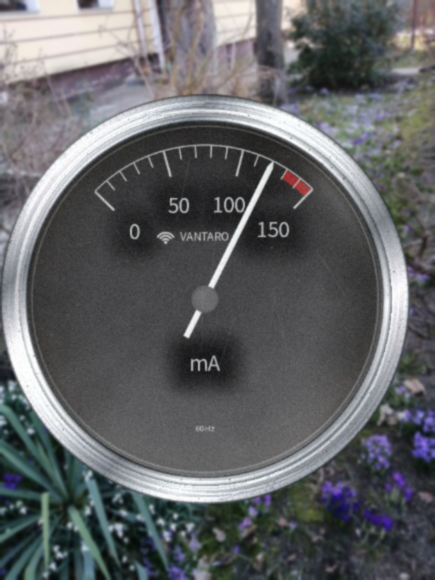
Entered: 120 mA
